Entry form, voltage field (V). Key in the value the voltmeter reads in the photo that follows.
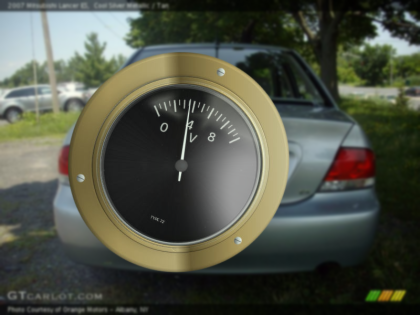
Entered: 3.5 V
